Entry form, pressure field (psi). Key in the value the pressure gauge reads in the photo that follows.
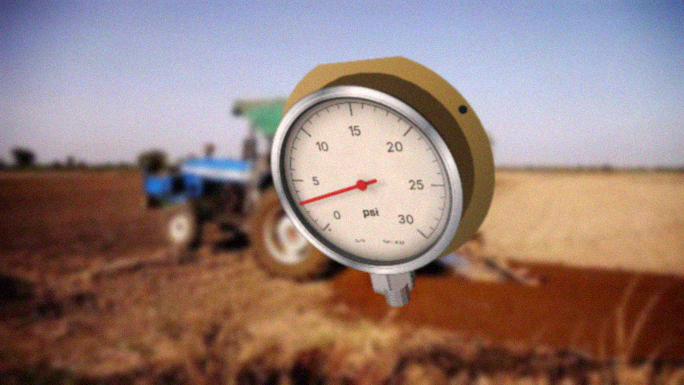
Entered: 3 psi
